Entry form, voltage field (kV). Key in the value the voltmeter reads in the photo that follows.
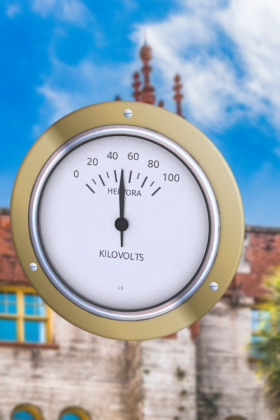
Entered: 50 kV
